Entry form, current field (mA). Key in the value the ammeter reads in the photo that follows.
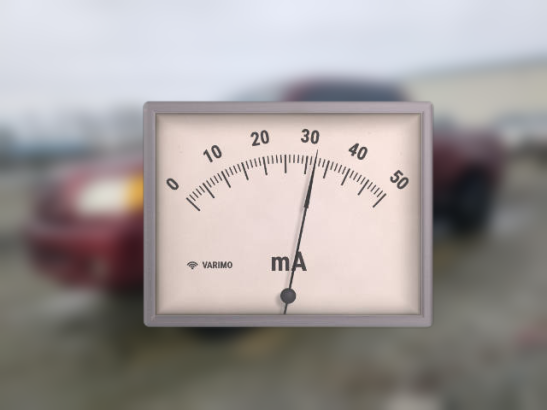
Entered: 32 mA
